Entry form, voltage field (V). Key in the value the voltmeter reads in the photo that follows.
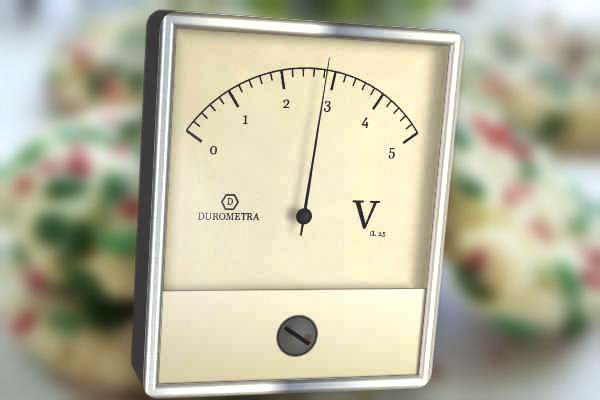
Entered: 2.8 V
